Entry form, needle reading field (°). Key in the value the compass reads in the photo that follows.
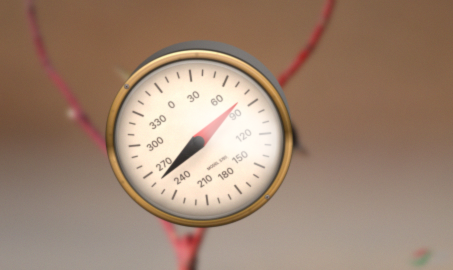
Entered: 80 °
